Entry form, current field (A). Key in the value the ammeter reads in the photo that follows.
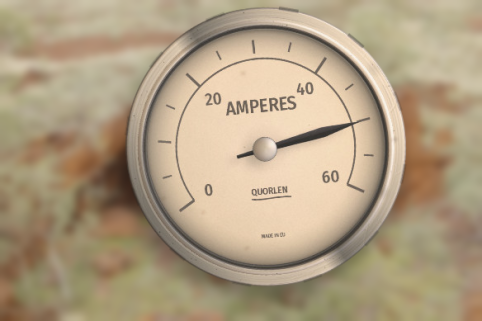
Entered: 50 A
